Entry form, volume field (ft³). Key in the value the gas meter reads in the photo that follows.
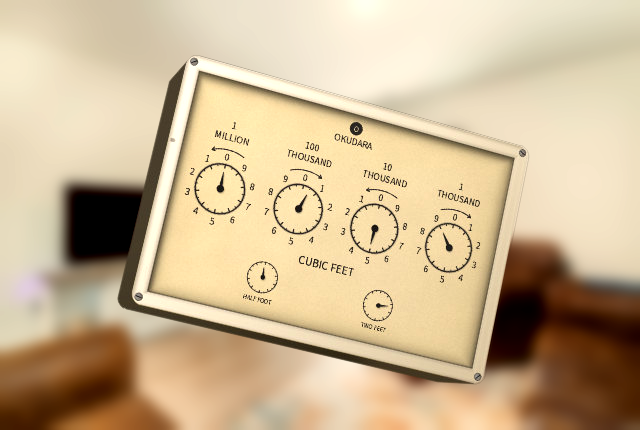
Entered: 4900 ft³
